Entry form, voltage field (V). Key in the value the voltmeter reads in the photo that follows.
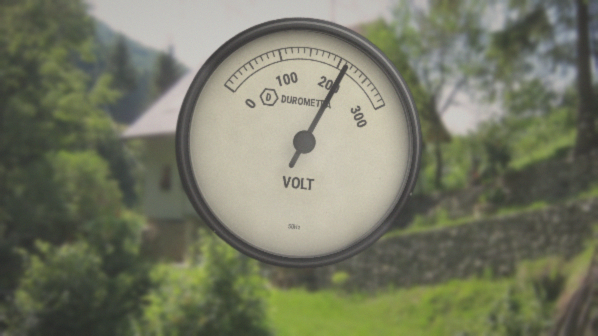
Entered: 210 V
